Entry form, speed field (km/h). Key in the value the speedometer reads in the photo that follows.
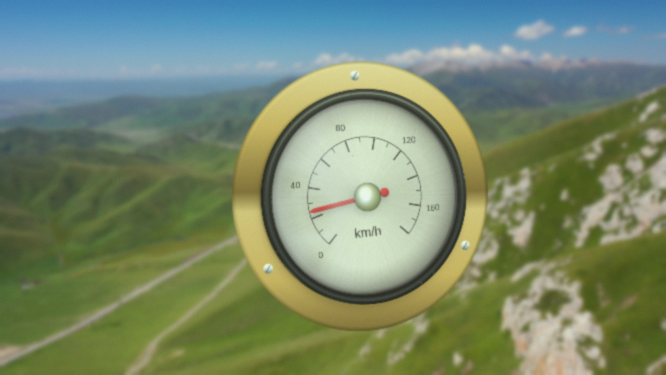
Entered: 25 km/h
